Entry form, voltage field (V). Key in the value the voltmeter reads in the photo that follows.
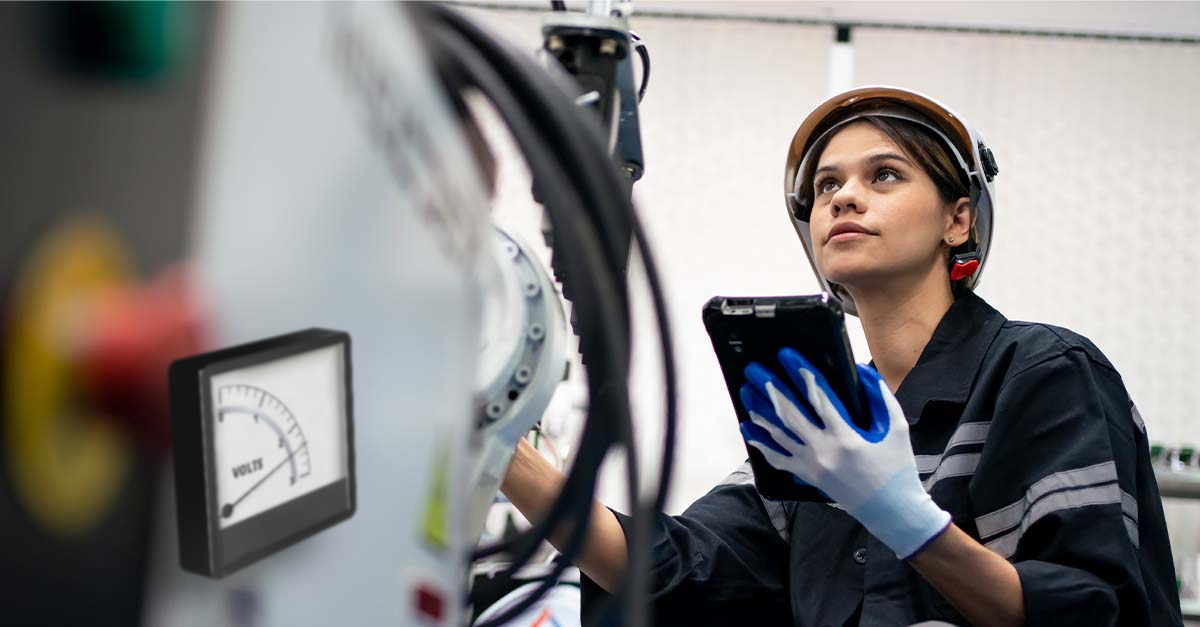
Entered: 2.4 V
